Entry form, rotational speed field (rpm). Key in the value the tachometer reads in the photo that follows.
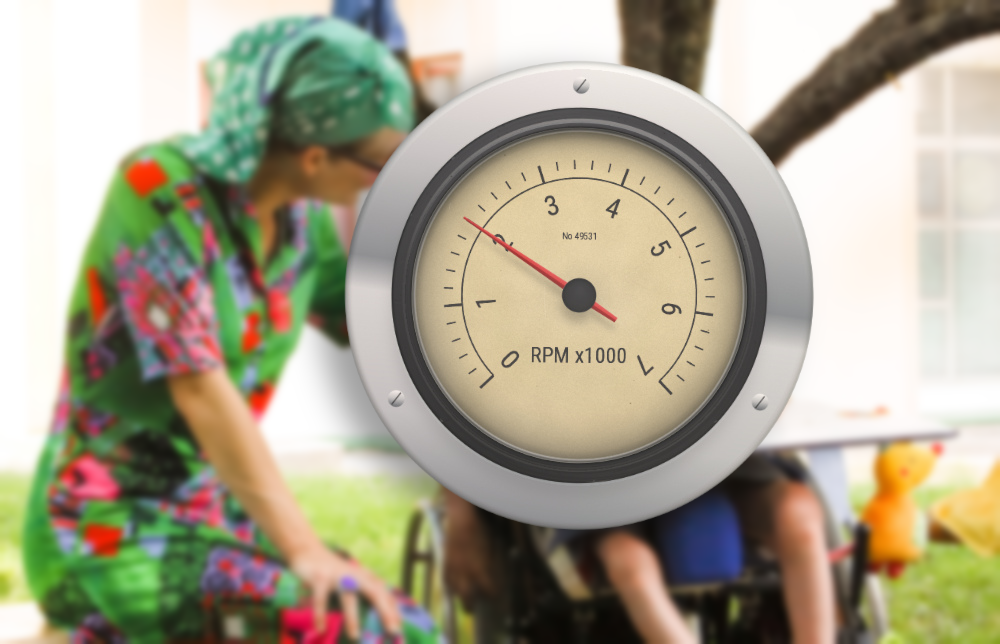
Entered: 2000 rpm
